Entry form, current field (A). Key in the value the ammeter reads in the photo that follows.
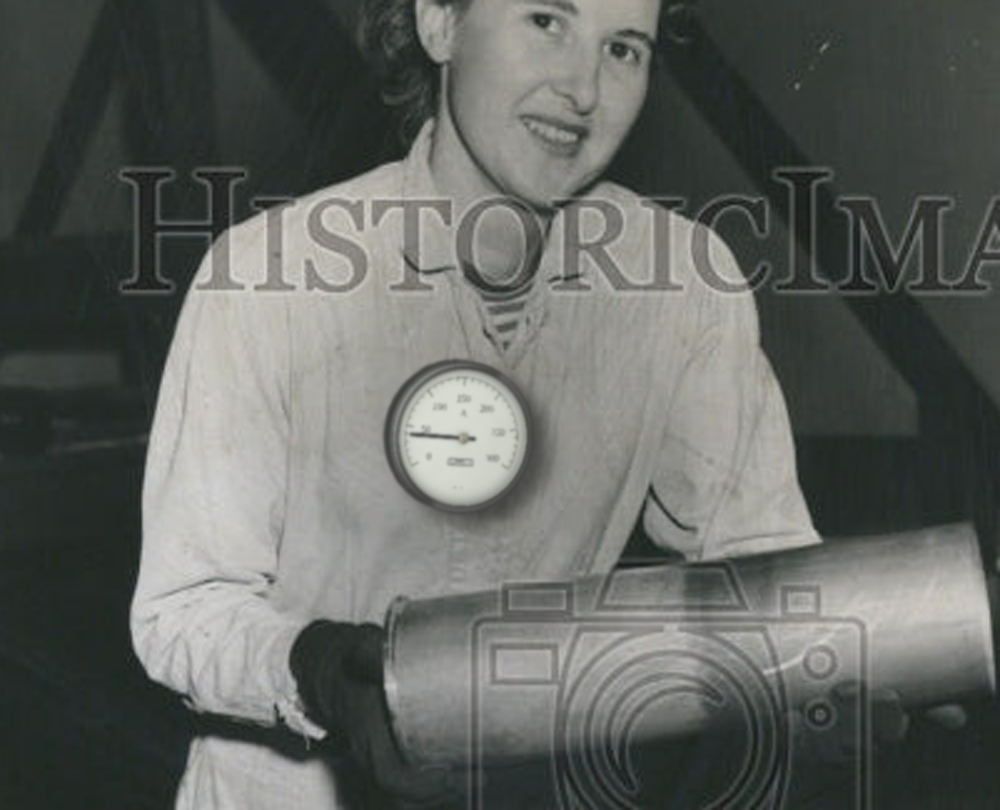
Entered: 40 A
